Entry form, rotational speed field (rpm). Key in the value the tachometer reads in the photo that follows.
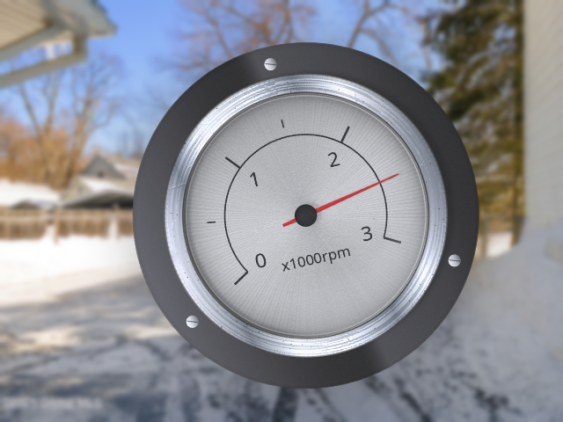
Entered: 2500 rpm
